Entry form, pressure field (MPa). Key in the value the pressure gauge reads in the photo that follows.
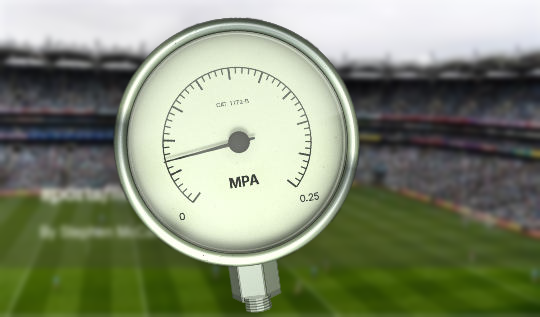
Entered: 0.035 MPa
